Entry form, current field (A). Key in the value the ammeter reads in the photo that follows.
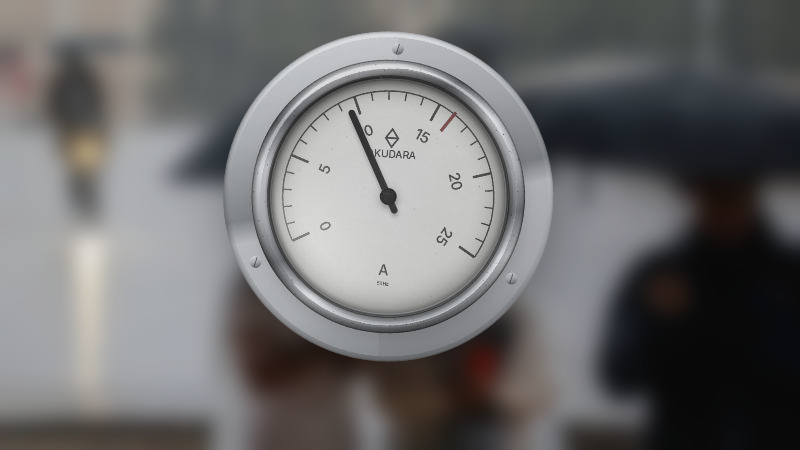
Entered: 9.5 A
